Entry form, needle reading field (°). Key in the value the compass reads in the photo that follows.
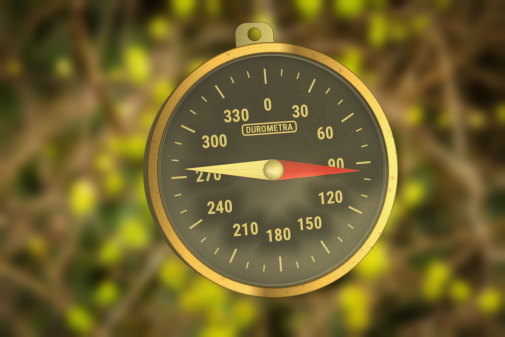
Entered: 95 °
